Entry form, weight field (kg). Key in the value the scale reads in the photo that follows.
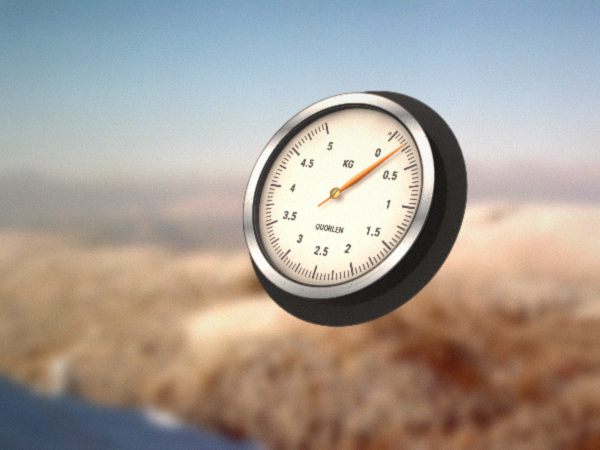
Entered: 0.25 kg
